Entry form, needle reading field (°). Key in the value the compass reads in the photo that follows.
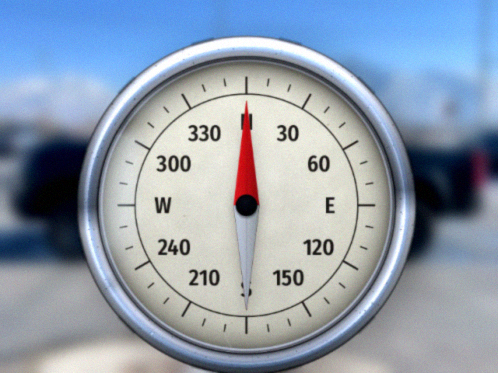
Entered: 0 °
